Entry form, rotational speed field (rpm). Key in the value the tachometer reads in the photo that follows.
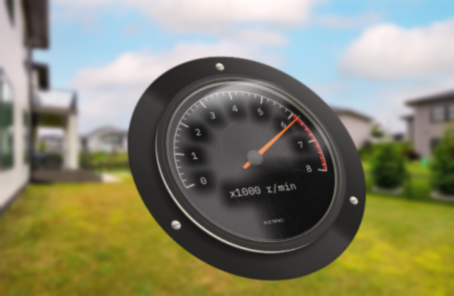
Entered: 6200 rpm
